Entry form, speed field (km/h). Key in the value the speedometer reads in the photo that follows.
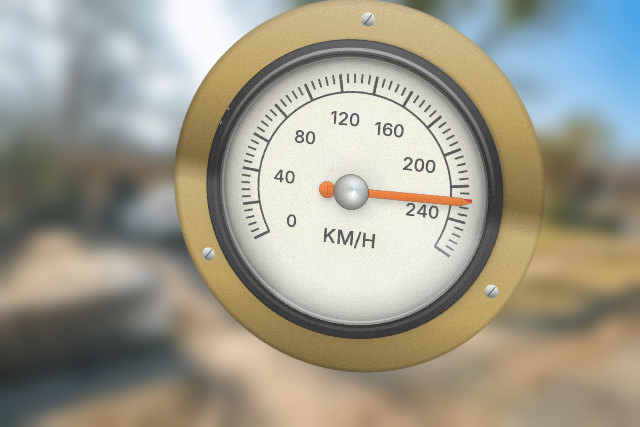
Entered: 228 km/h
